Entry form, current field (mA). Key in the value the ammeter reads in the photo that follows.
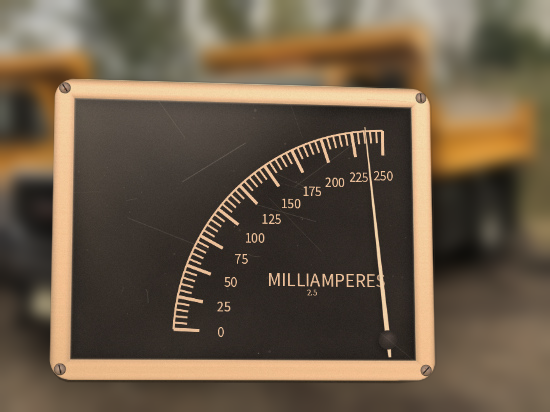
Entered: 235 mA
